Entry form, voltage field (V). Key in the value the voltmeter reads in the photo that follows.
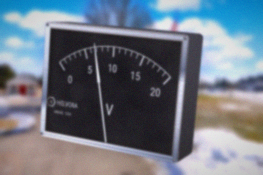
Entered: 7 V
